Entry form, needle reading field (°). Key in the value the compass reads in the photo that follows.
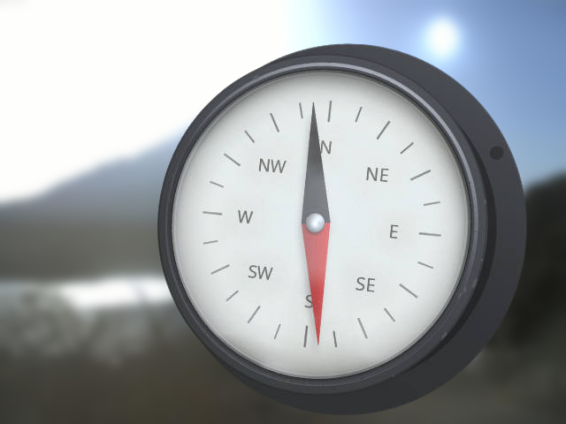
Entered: 172.5 °
